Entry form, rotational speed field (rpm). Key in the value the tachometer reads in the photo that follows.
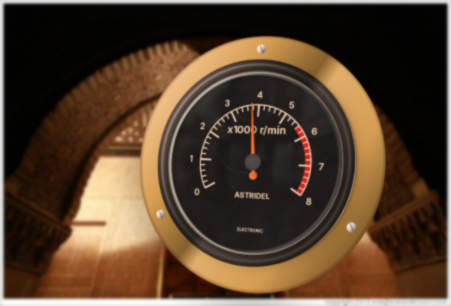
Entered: 3800 rpm
